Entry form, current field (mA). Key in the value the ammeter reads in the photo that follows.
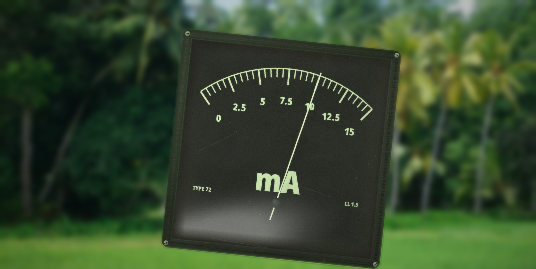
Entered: 10 mA
